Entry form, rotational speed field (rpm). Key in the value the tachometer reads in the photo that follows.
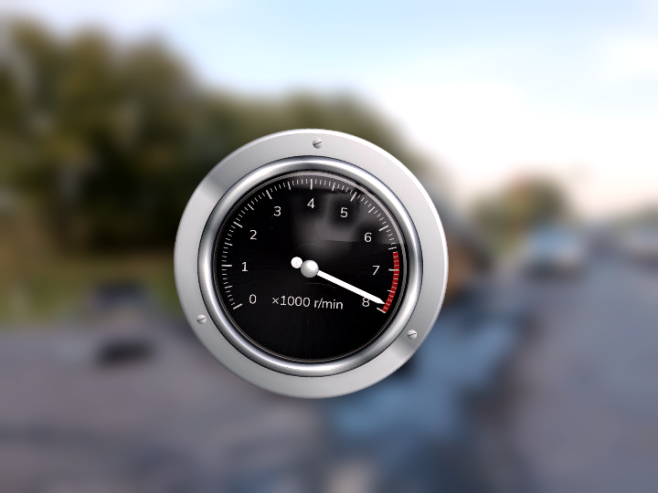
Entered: 7800 rpm
